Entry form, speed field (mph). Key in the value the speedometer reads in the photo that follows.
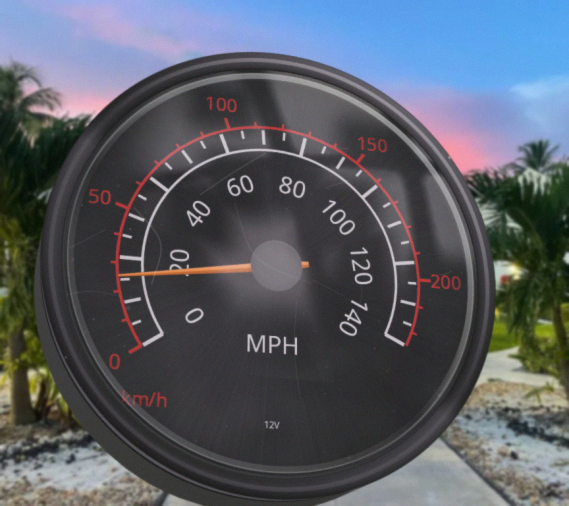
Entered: 15 mph
